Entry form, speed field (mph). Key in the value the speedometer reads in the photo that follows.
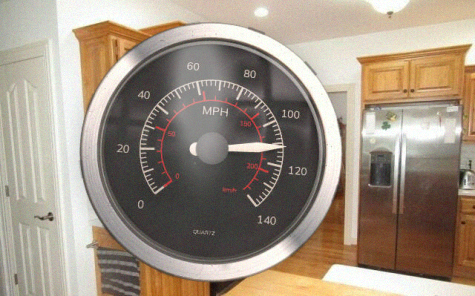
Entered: 112 mph
